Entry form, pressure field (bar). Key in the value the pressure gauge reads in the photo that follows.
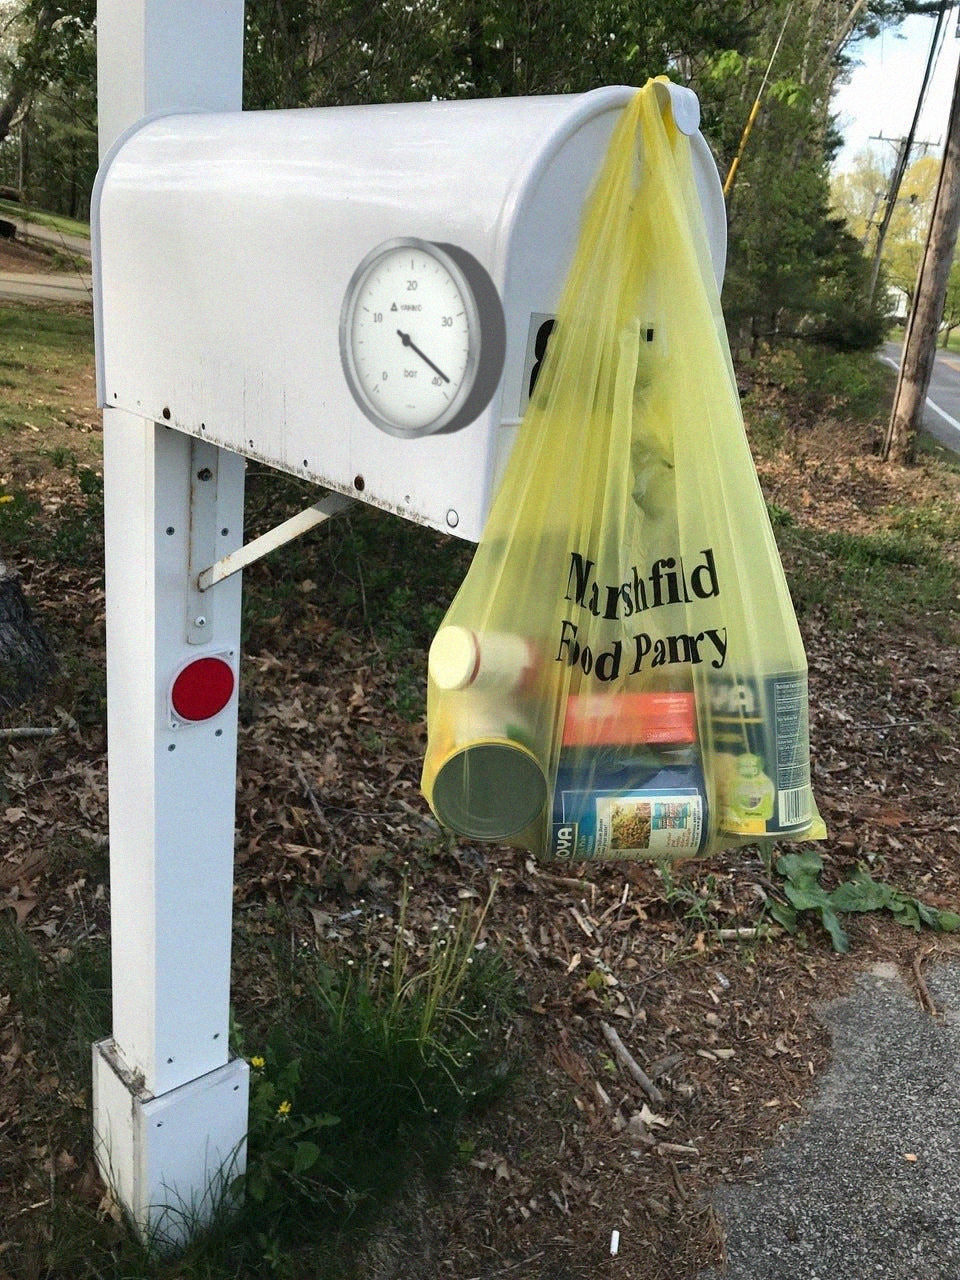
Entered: 38 bar
